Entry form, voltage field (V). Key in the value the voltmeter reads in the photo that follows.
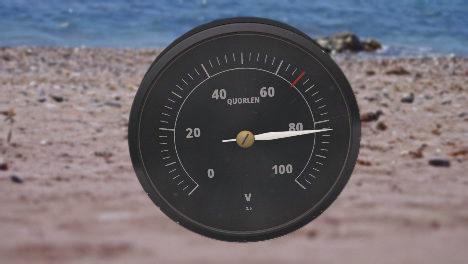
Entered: 82 V
